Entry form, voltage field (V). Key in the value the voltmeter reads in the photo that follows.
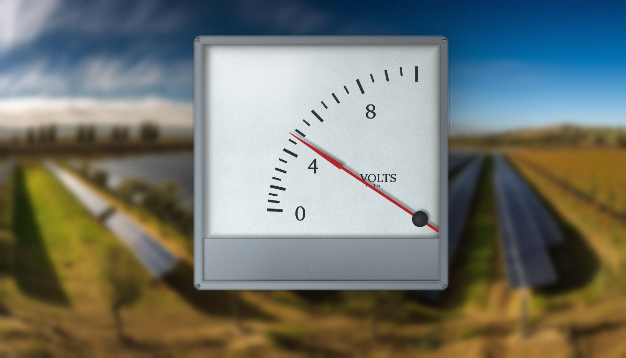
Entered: 4.75 V
